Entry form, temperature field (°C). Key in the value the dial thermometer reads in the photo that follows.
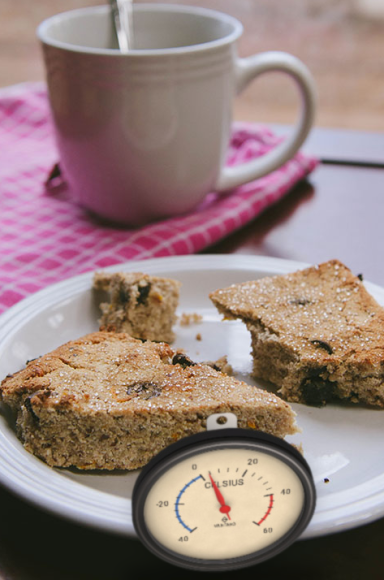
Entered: 4 °C
